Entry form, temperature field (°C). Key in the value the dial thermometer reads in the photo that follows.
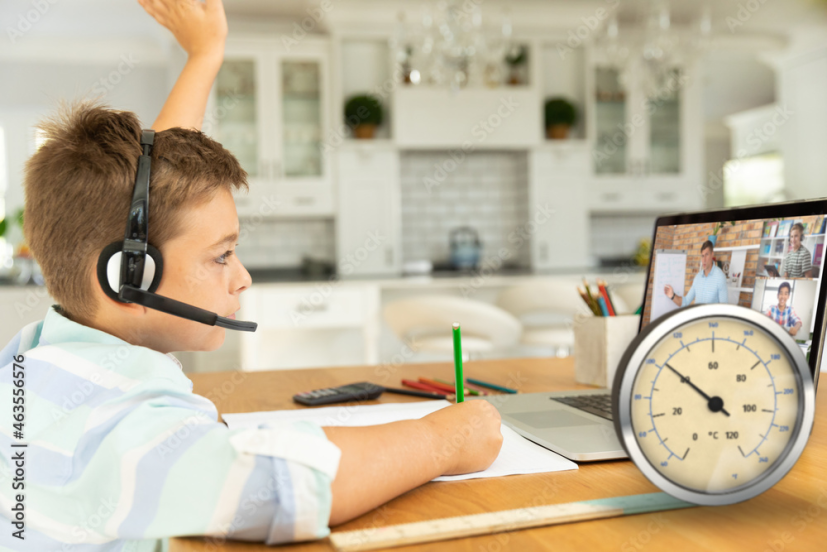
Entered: 40 °C
